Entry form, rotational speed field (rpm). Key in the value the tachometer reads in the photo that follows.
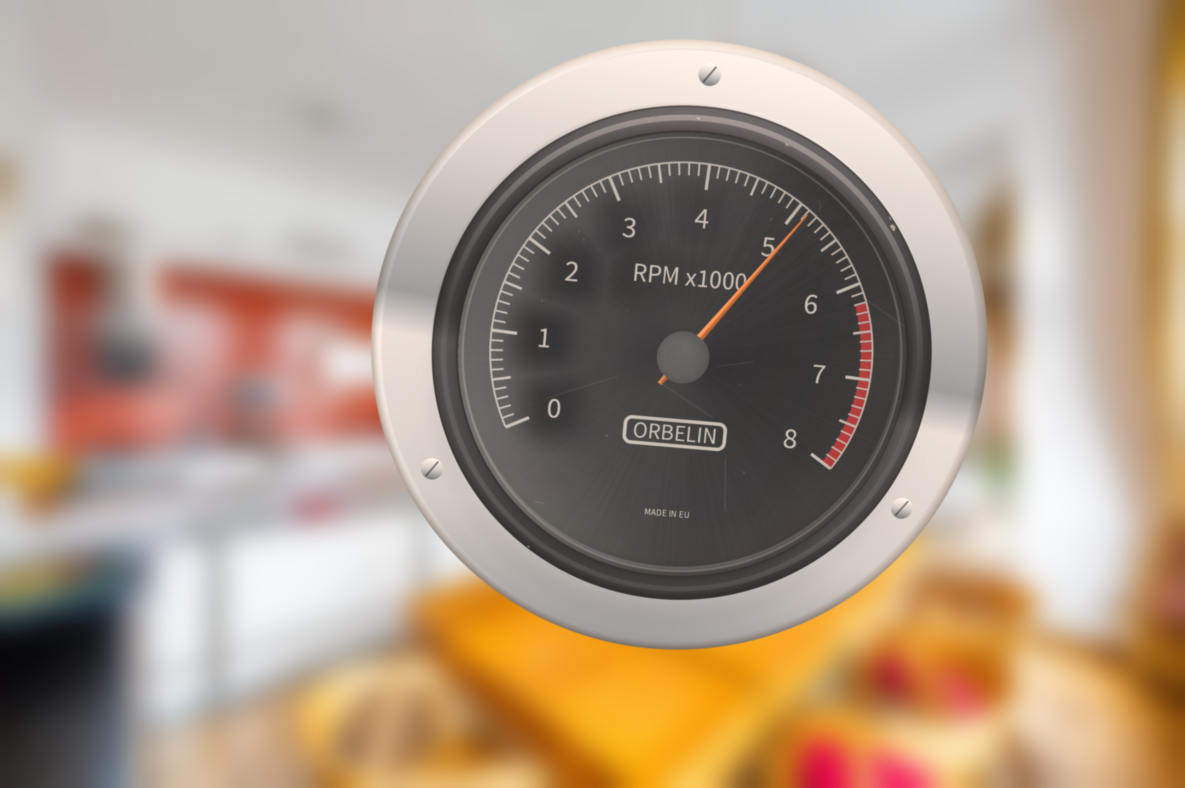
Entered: 5100 rpm
